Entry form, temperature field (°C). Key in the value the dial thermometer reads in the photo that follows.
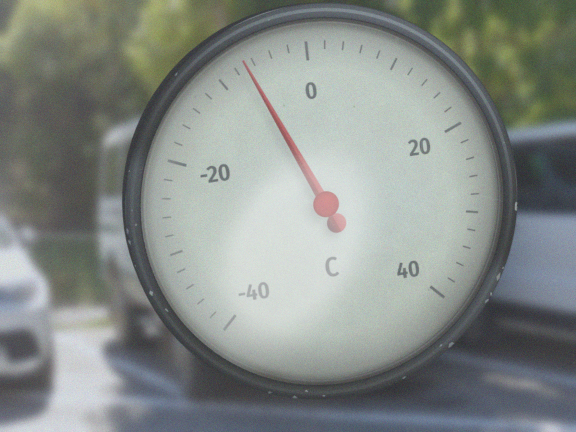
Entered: -7 °C
